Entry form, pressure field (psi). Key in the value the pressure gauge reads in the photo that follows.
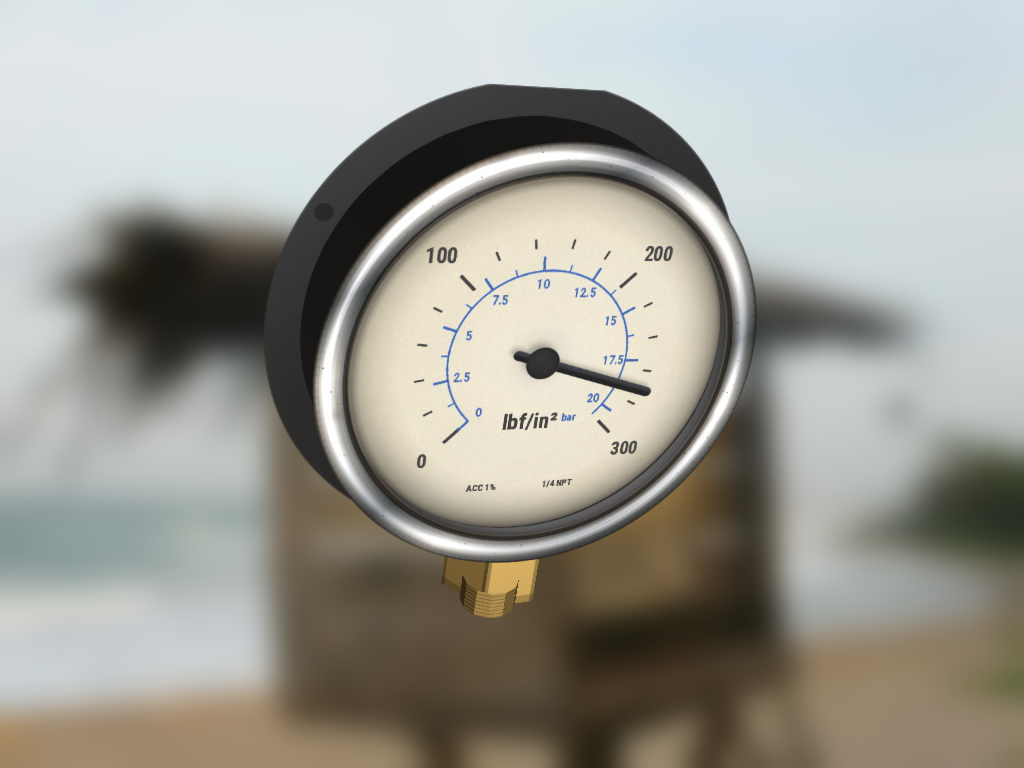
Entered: 270 psi
